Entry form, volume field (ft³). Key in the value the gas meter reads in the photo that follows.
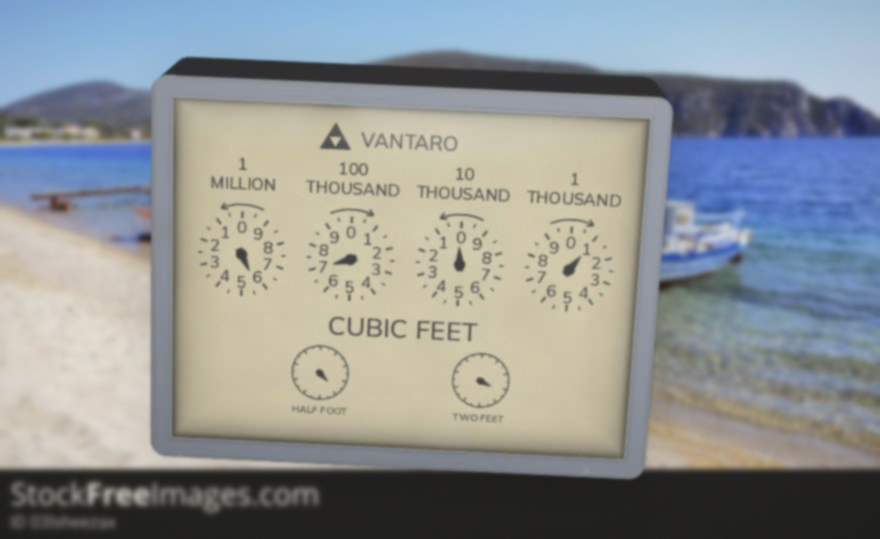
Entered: 570100 ft³
